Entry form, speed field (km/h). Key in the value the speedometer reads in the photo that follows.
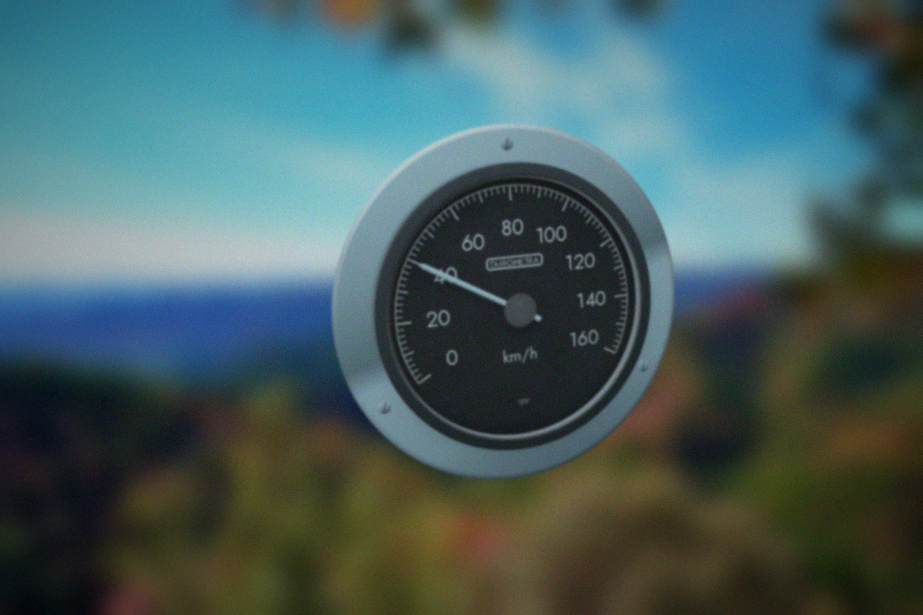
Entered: 40 km/h
